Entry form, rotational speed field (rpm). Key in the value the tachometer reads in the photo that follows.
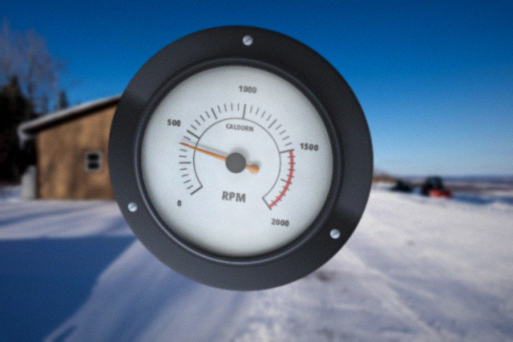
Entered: 400 rpm
